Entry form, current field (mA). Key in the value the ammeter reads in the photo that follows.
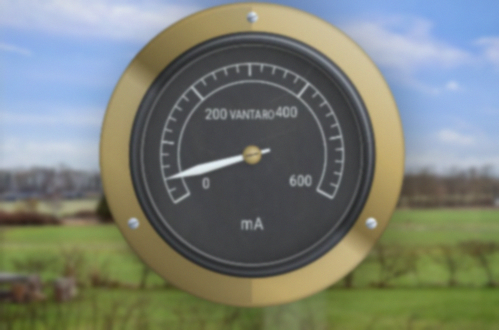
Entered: 40 mA
